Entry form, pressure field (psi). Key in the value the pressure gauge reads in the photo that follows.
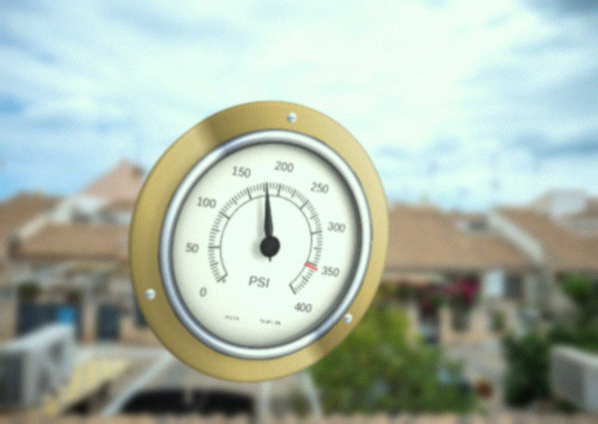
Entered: 175 psi
